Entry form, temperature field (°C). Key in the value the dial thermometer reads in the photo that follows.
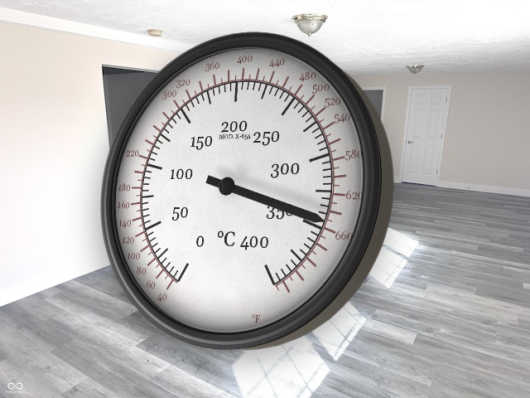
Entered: 345 °C
